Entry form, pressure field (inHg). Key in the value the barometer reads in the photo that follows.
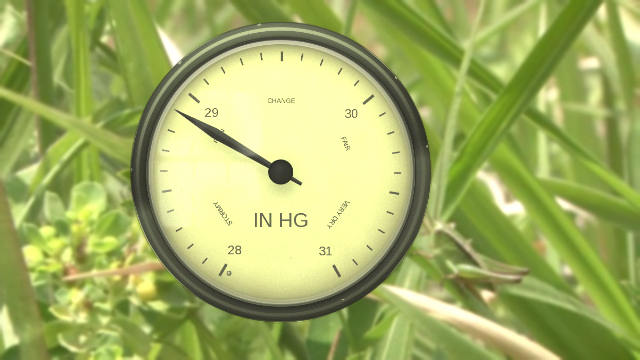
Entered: 28.9 inHg
